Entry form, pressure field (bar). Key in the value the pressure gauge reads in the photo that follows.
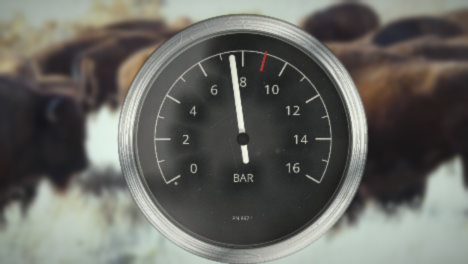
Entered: 7.5 bar
